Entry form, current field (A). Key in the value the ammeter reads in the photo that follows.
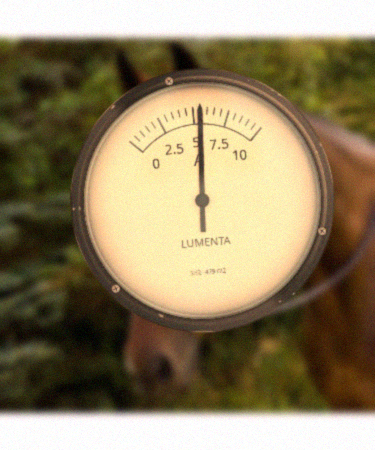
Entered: 5.5 A
